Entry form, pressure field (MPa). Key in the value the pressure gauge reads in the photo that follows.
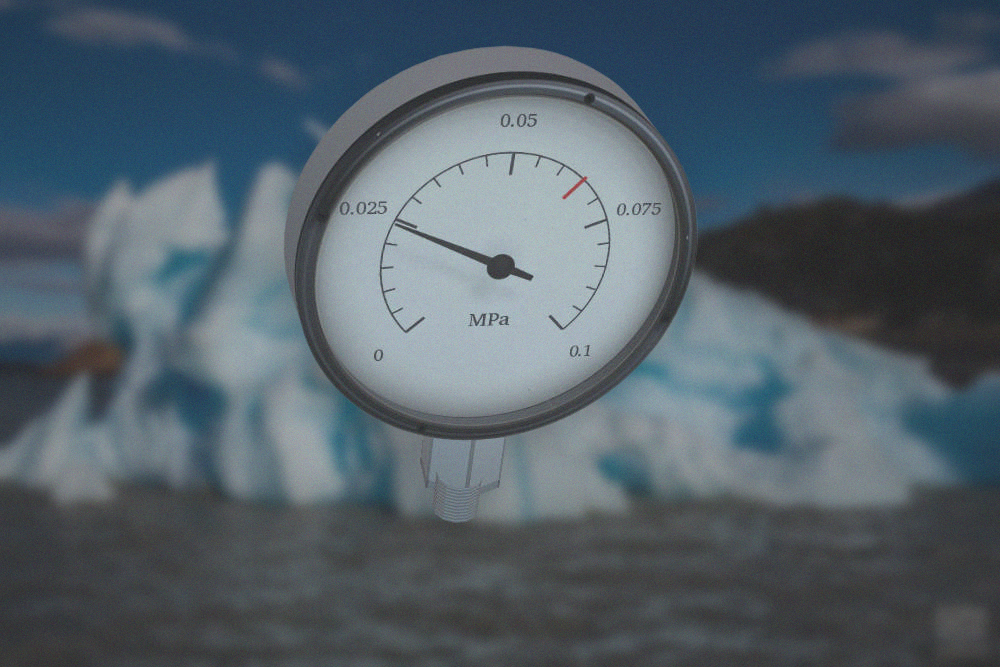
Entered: 0.025 MPa
